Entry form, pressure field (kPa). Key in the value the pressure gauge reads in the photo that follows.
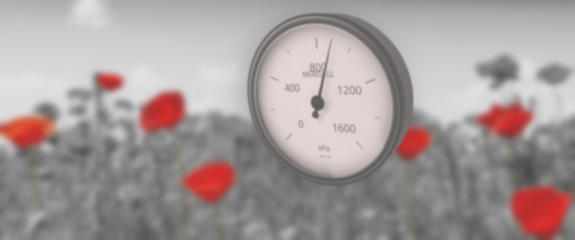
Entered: 900 kPa
